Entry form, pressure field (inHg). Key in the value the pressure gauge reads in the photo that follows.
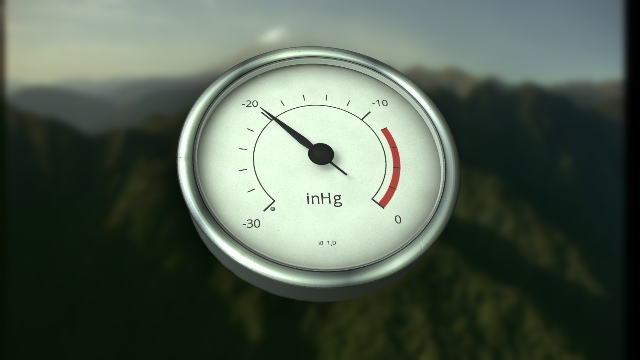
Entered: -20 inHg
